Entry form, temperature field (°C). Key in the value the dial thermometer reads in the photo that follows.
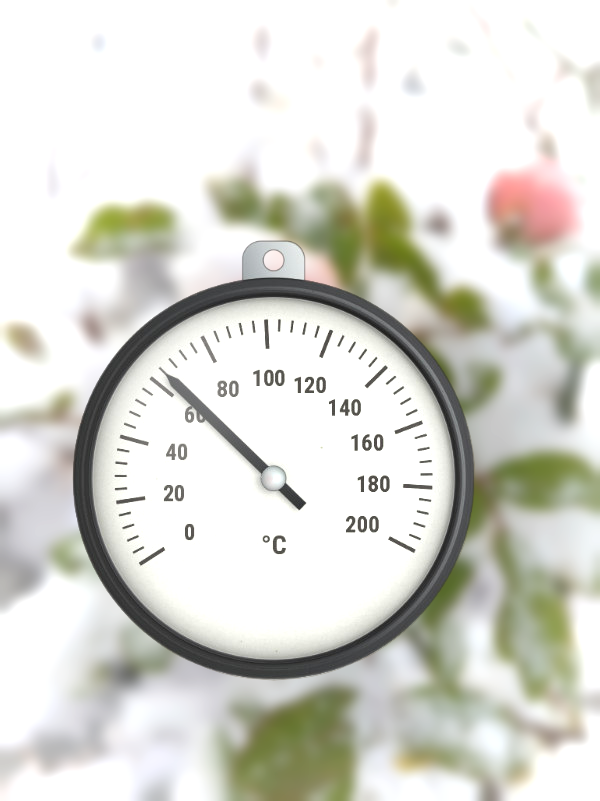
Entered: 64 °C
